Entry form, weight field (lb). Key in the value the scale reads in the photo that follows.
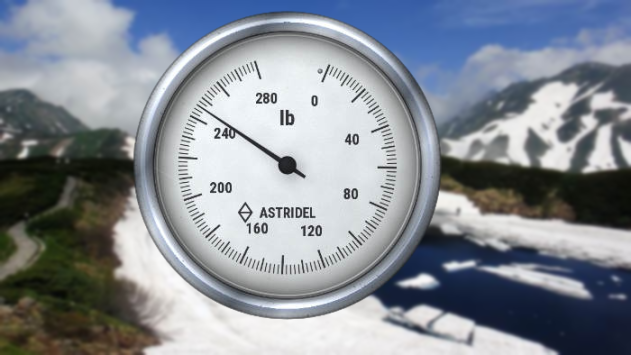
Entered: 246 lb
